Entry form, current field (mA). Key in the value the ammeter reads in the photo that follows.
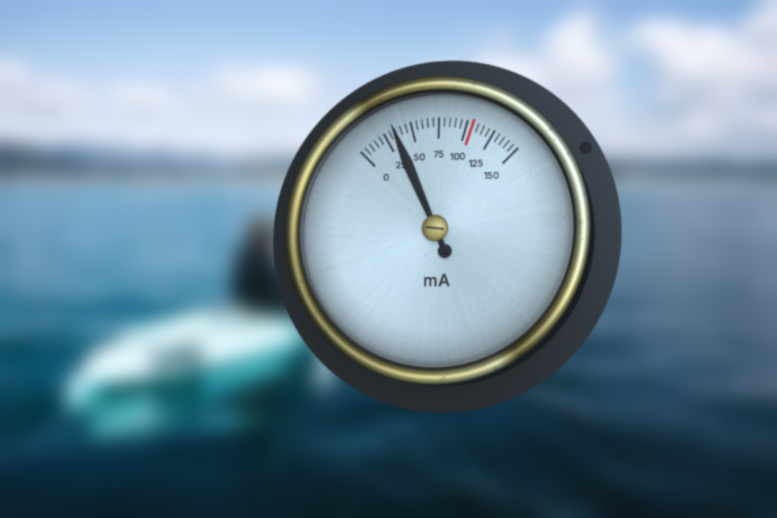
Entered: 35 mA
